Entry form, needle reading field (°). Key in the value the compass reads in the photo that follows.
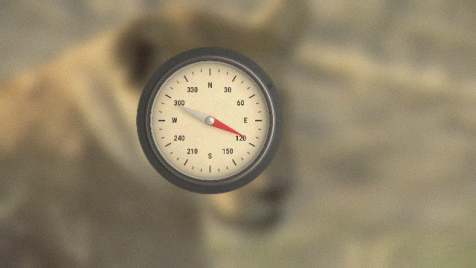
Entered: 115 °
